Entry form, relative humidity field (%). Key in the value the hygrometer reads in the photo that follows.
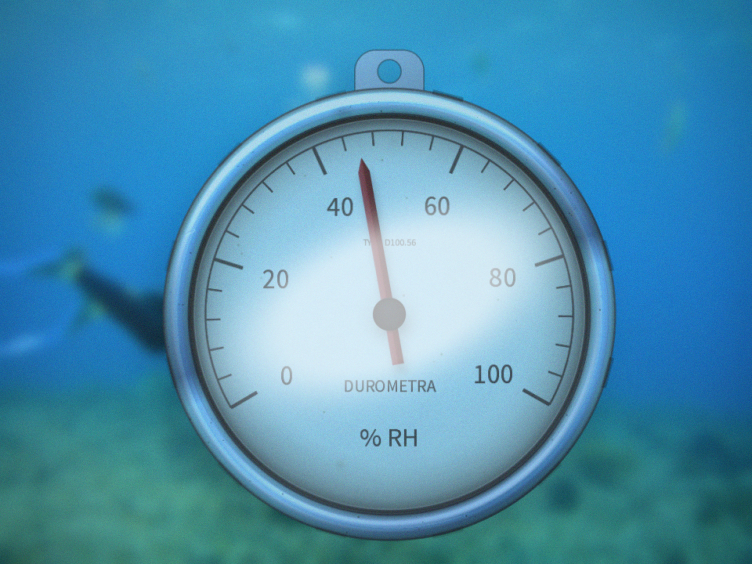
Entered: 46 %
